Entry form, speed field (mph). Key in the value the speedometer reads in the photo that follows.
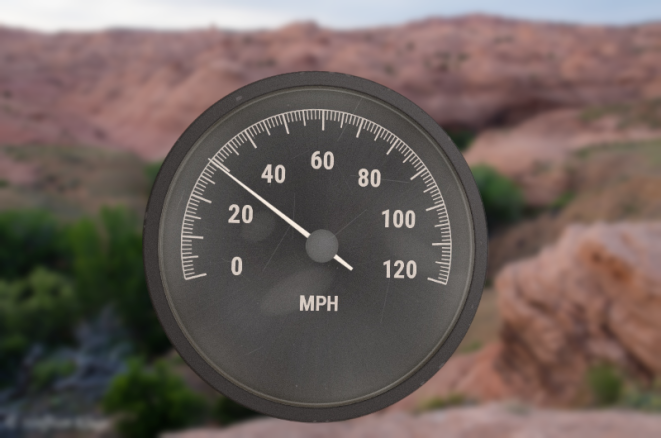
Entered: 29 mph
